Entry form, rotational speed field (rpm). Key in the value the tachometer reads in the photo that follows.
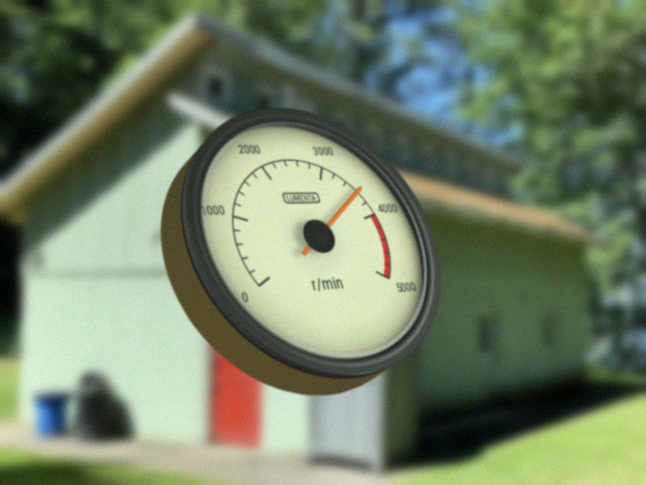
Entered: 3600 rpm
